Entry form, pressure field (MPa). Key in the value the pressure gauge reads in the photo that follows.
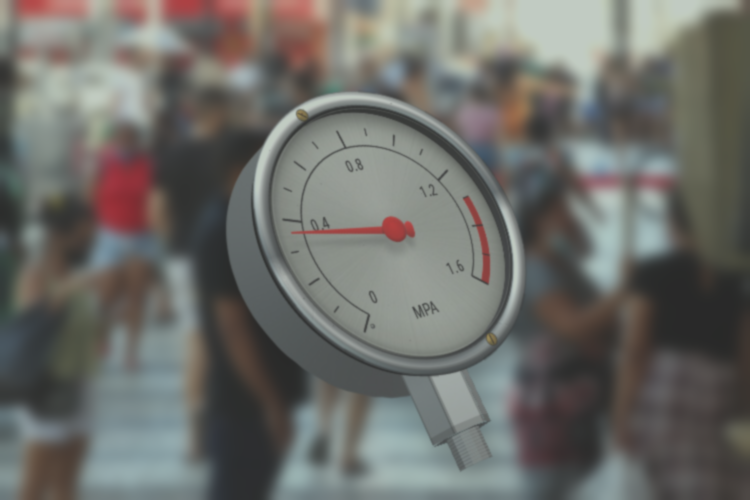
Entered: 0.35 MPa
